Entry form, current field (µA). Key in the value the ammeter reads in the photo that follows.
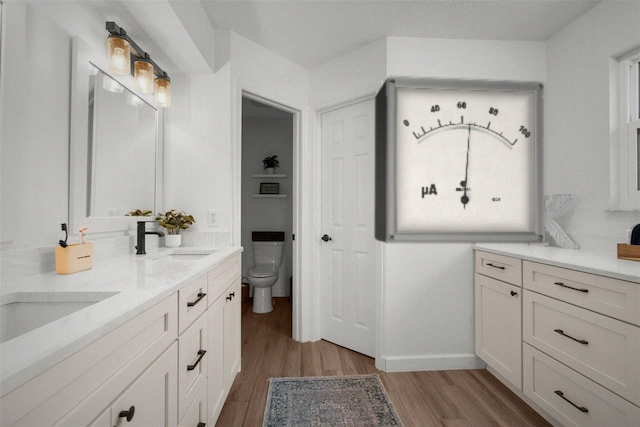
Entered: 65 µA
